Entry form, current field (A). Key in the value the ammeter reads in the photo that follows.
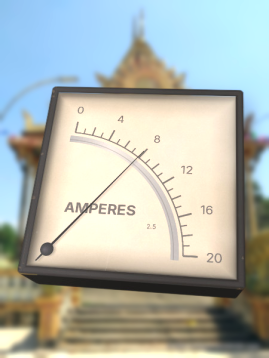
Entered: 8 A
